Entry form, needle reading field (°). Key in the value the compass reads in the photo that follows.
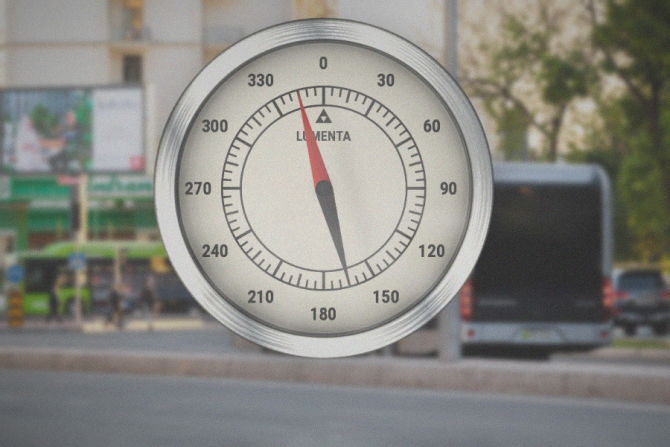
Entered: 345 °
